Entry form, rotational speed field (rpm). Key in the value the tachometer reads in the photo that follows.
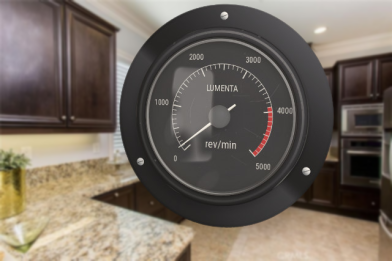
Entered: 100 rpm
